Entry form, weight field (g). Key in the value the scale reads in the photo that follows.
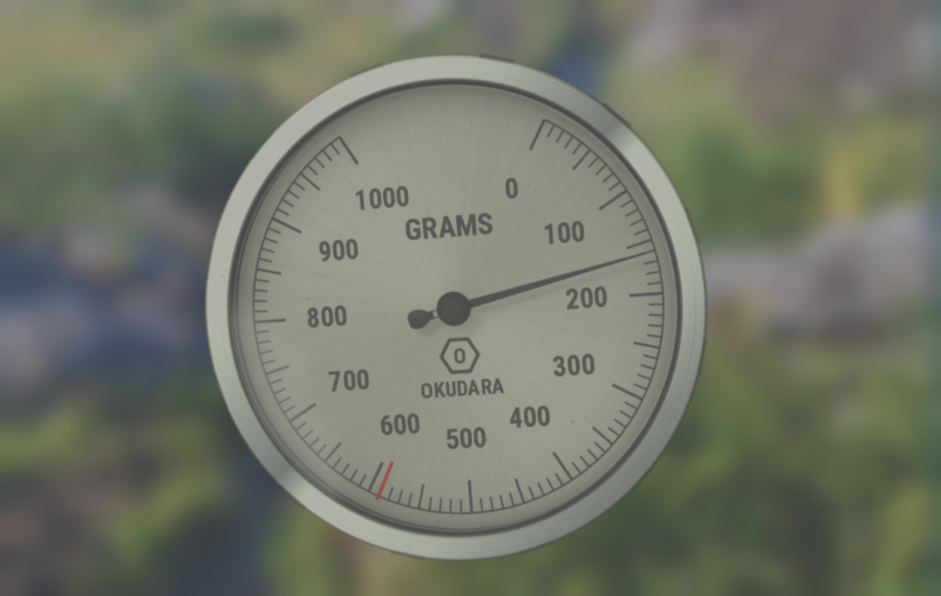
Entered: 160 g
